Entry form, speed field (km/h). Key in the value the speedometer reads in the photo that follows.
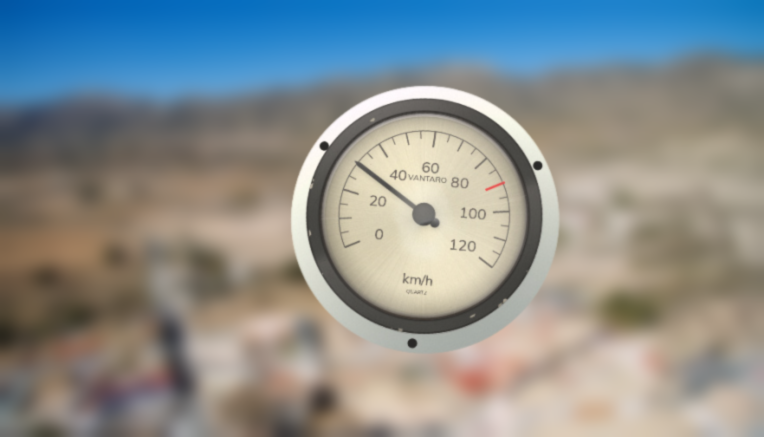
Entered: 30 km/h
